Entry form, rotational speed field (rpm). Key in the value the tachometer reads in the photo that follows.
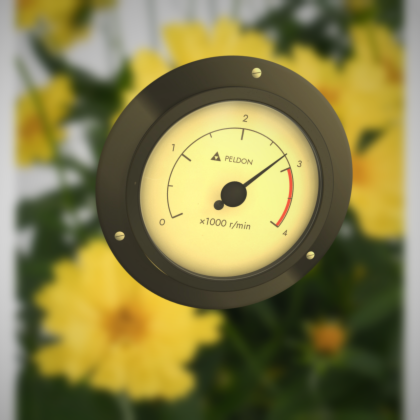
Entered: 2750 rpm
